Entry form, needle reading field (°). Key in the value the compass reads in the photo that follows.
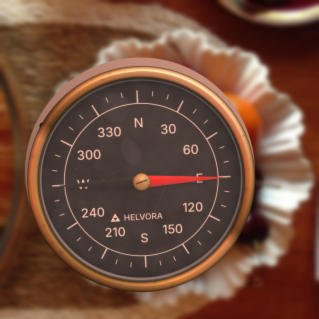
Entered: 90 °
